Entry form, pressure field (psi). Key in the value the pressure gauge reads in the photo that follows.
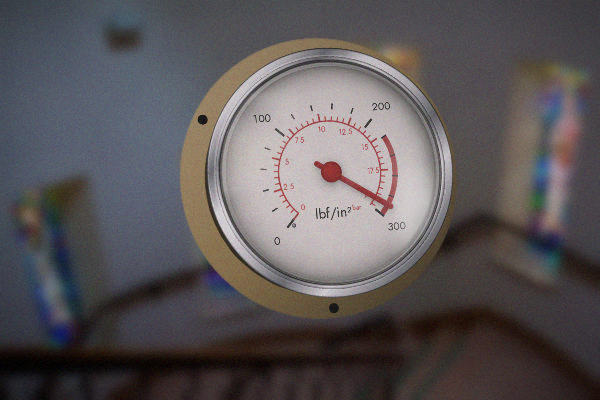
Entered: 290 psi
